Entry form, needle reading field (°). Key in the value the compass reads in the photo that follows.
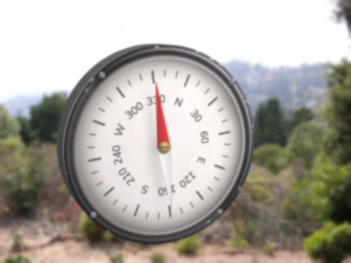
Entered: 330 °
